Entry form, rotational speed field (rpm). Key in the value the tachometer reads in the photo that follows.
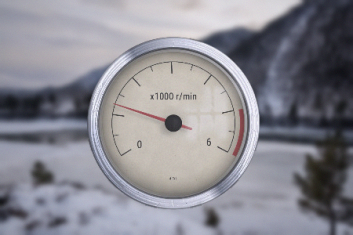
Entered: 1250 rpm
